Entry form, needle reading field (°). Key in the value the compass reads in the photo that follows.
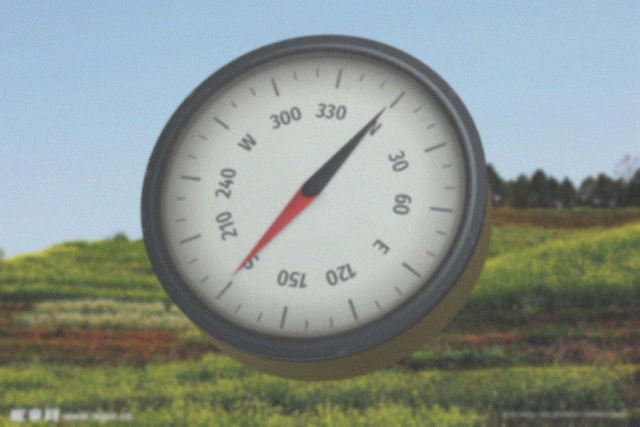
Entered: 180 °
